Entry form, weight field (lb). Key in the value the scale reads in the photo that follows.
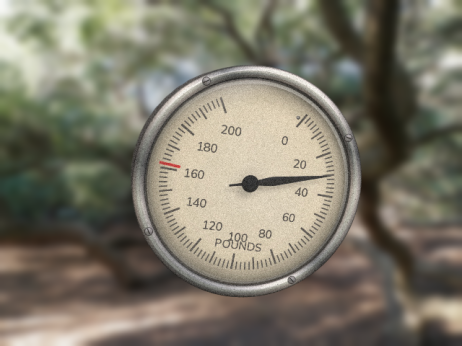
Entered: 30 lb
